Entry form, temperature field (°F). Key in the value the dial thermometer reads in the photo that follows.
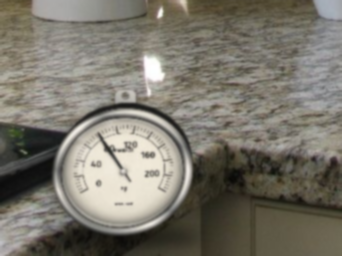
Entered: 80 °F
